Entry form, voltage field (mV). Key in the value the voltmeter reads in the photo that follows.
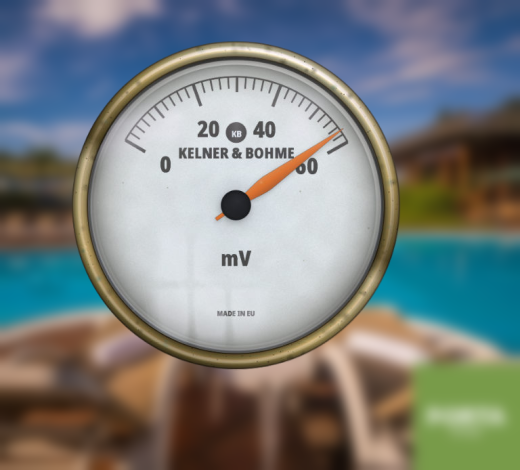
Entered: 57 mV
